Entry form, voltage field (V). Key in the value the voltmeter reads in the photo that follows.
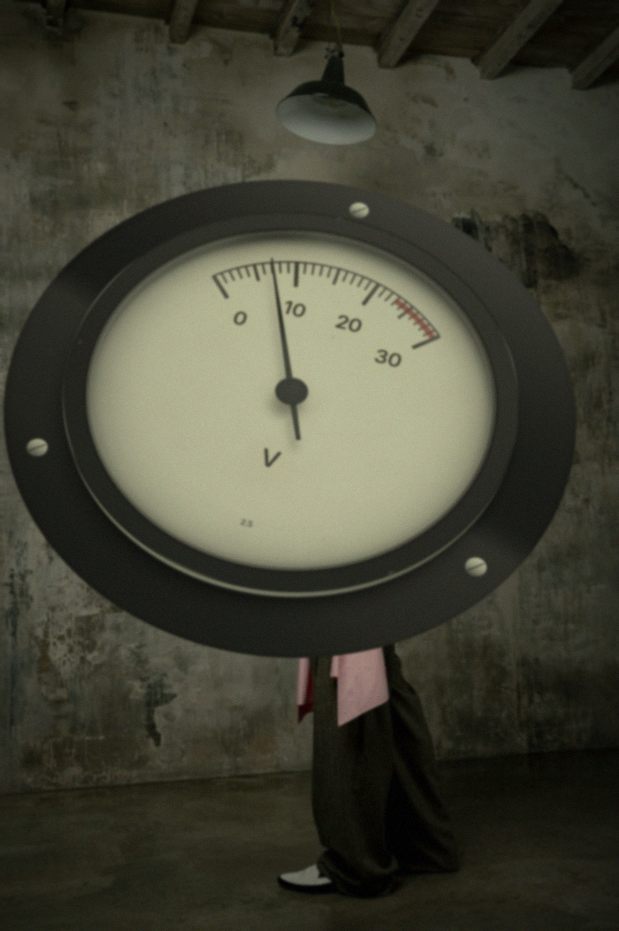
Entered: 7 V
